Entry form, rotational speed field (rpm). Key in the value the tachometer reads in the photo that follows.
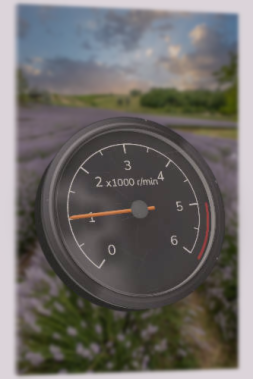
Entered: 1000 rpm
